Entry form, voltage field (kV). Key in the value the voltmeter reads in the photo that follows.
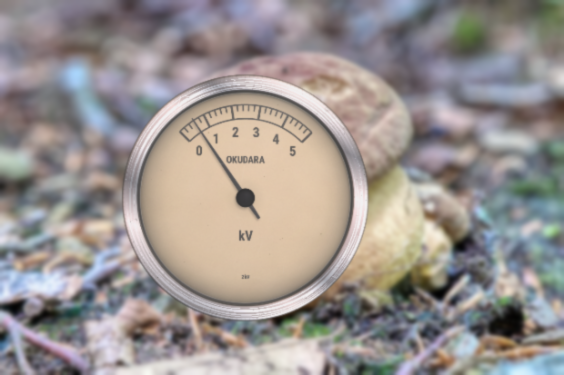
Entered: 0.6 kV
